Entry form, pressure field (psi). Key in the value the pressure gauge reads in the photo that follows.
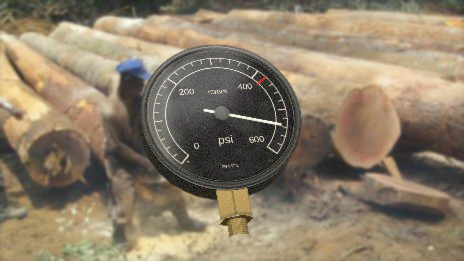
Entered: 540 psi
